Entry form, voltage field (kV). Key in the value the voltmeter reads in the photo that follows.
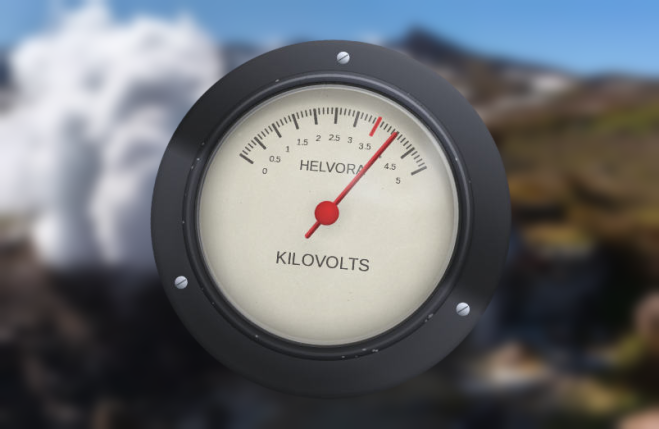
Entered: 4 kV
